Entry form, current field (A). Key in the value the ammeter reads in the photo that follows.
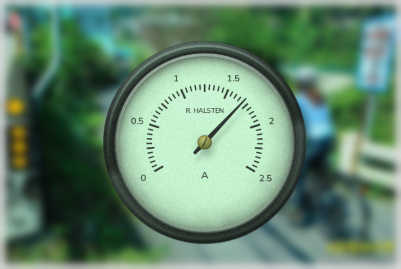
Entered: 1.7 A
